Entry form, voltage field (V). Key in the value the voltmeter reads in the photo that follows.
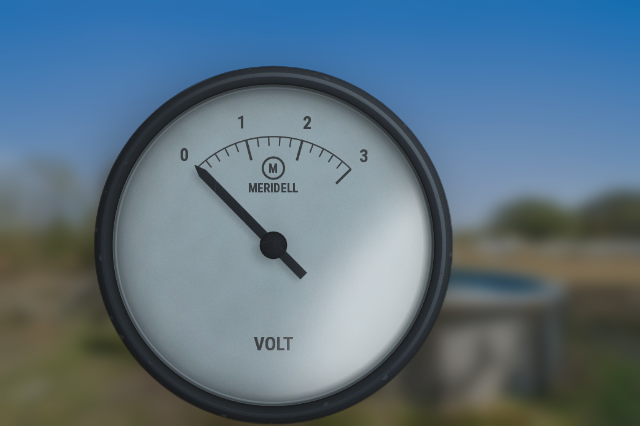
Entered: 0 V
